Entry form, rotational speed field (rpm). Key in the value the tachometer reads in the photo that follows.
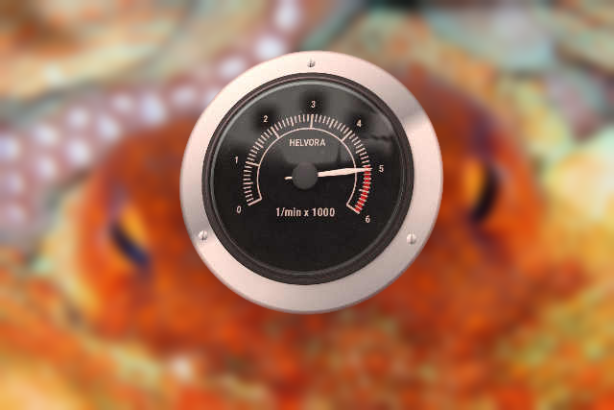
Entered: 5000 rpm
